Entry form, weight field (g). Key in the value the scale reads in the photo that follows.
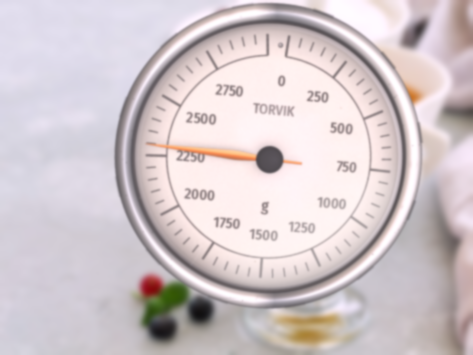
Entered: 2300 g
